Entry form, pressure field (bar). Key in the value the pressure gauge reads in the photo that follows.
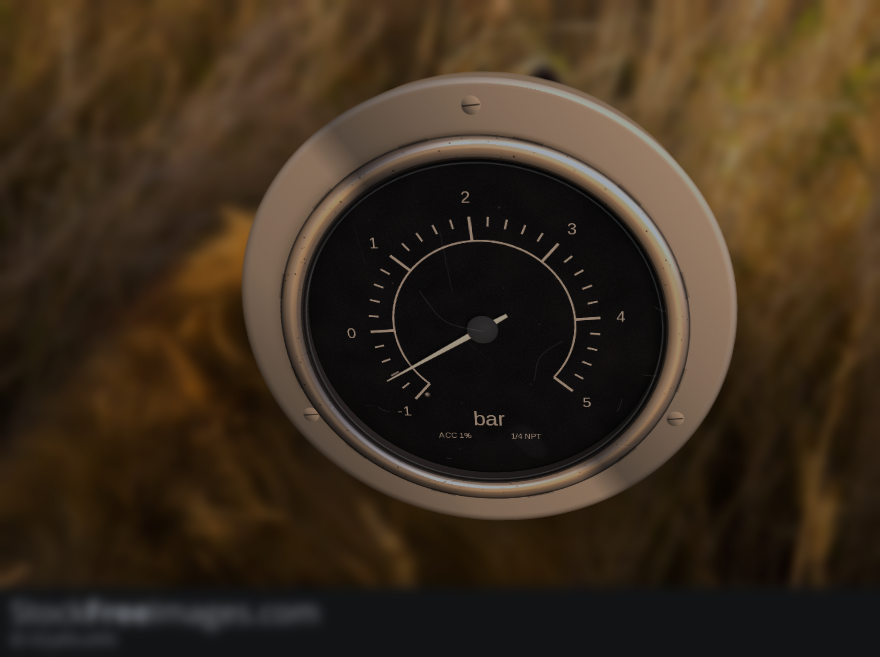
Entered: -0.6 bar
